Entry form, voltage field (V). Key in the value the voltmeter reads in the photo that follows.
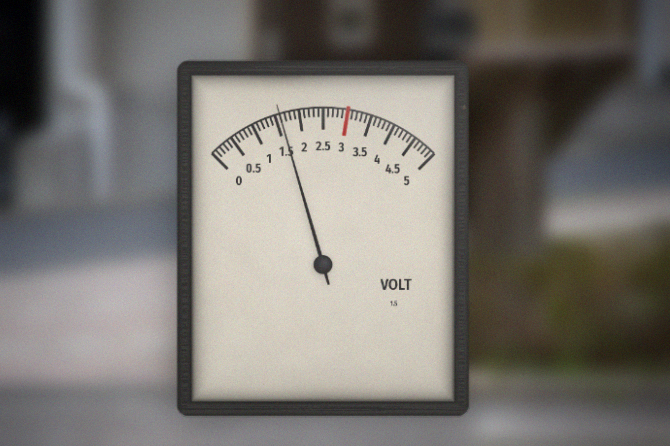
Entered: 1.6 V
